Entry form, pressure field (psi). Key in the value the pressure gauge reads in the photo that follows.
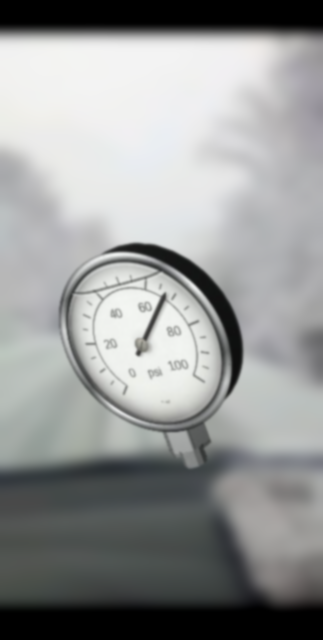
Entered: 67.5 psi
